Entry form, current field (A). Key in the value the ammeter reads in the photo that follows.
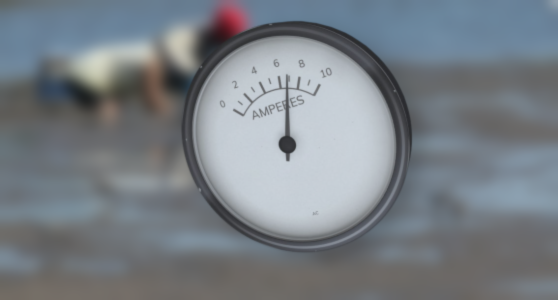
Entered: 7 A
